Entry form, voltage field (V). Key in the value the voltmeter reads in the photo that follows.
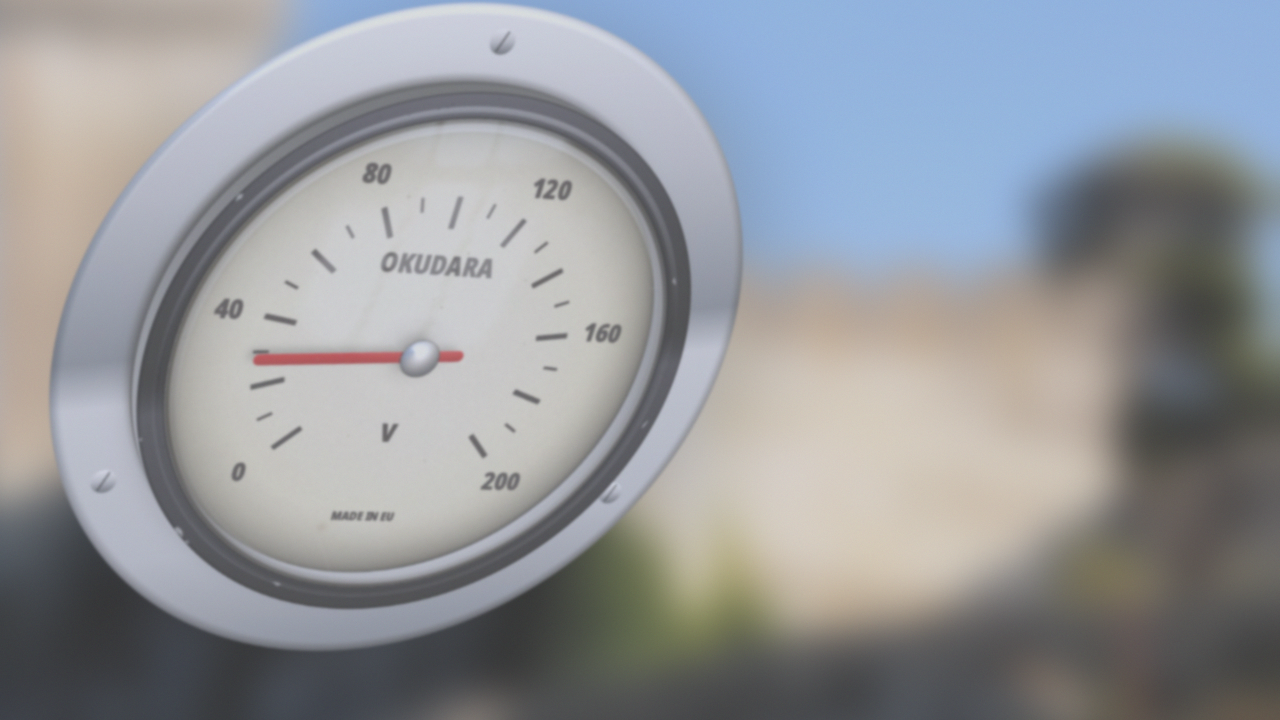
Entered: 30 V
